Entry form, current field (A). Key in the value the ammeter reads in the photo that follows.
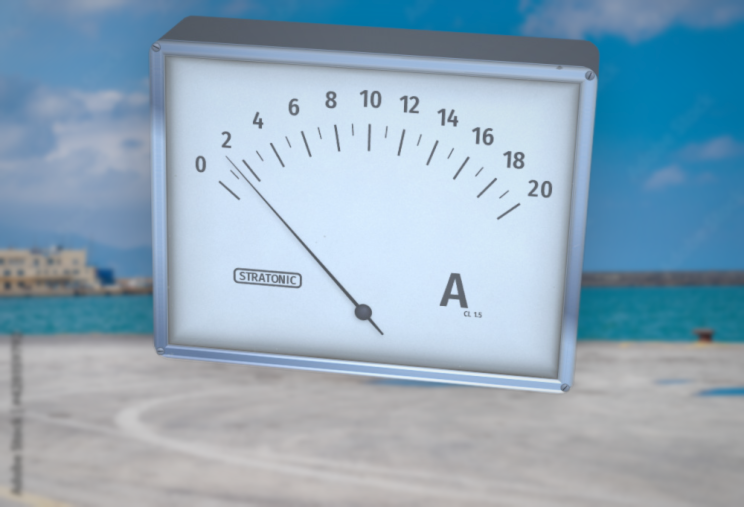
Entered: 1.5 A
